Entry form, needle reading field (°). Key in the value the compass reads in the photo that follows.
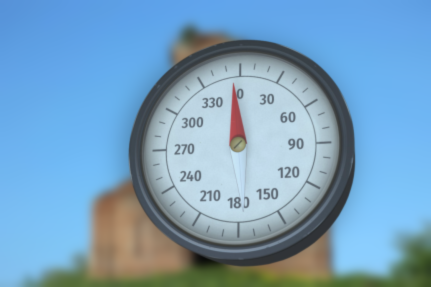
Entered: 355 °
